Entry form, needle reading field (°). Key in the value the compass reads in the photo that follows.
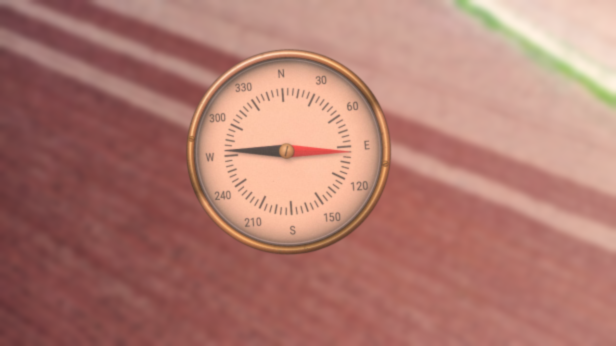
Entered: 95 °
